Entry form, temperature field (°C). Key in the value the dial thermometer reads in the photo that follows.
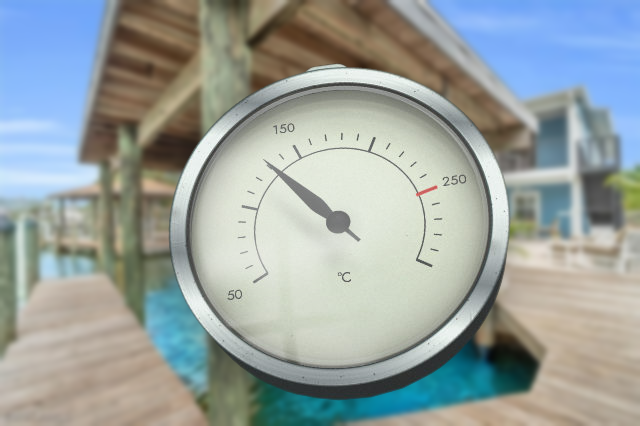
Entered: 130 °C
